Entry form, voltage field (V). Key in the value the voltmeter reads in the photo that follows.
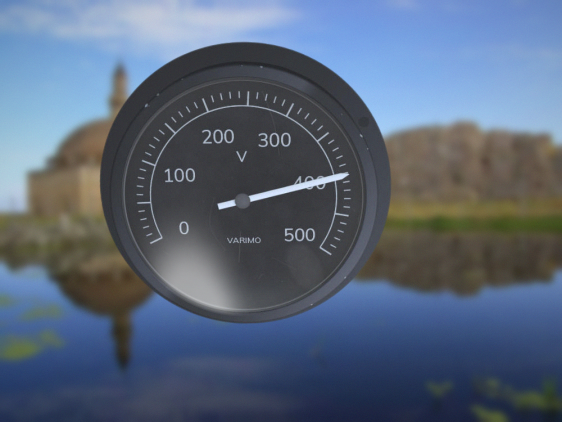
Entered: 400 V
